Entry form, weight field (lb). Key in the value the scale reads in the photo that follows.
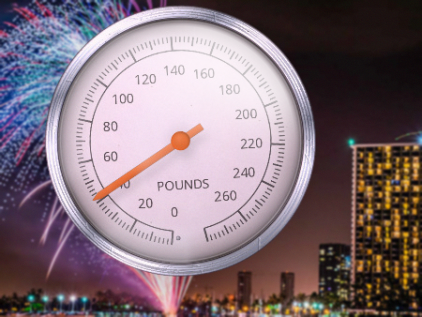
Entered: 42 lb
